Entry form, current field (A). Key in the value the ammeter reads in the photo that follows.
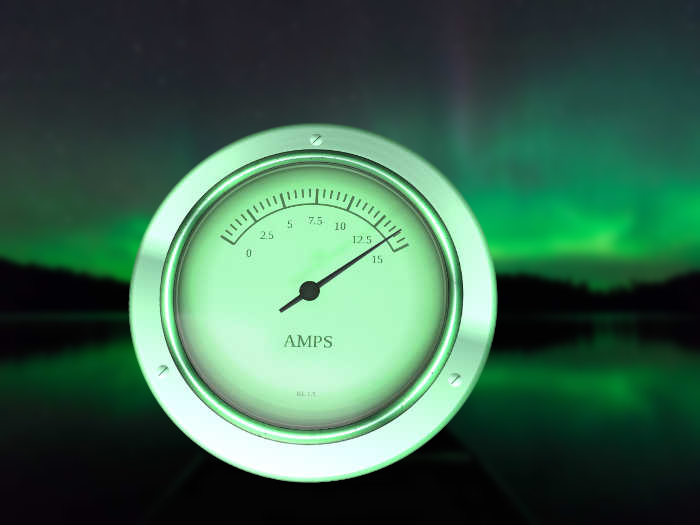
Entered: 14 A
